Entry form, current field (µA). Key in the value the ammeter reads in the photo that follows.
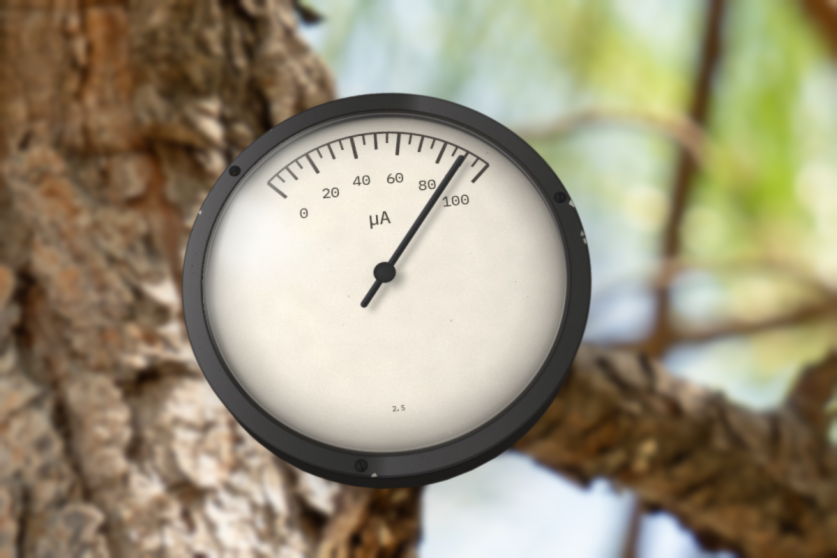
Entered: 90 µA
